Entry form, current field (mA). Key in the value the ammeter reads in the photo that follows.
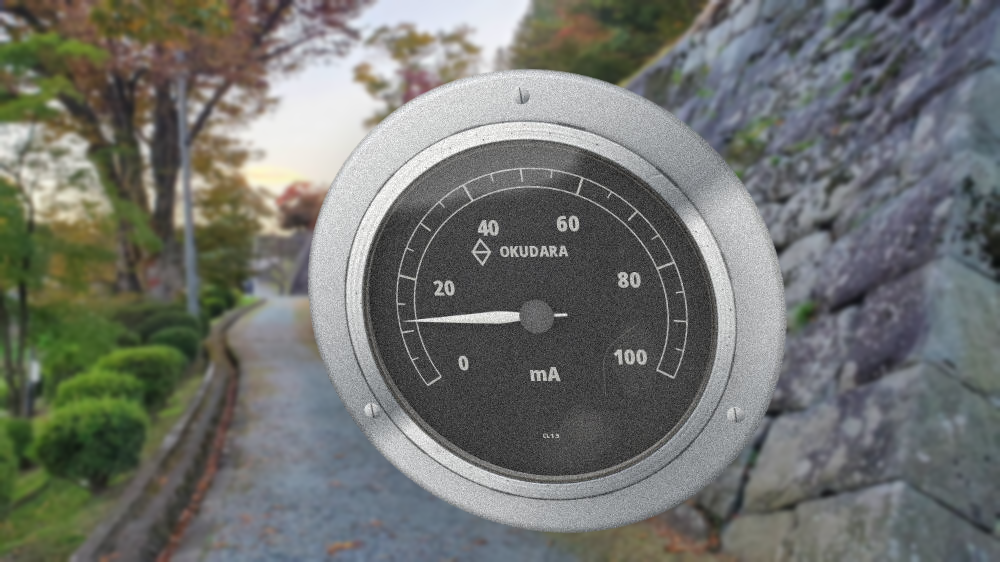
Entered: 12.5 mA
